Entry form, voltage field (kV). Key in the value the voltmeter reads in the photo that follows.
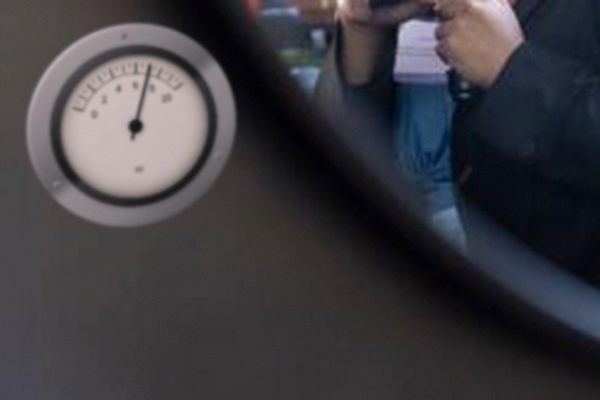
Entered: 7 kV
